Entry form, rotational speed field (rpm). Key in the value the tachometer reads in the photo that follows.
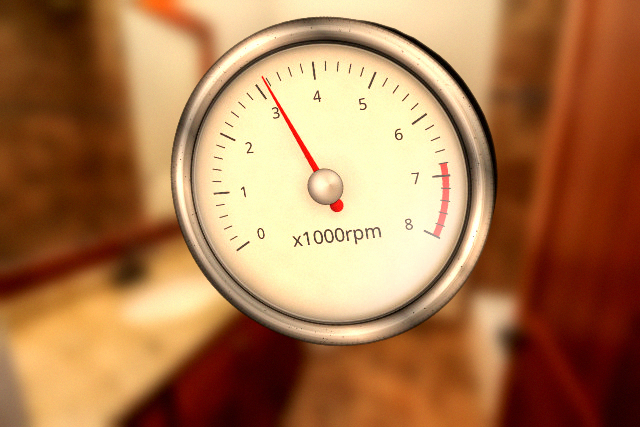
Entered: 3200 rpm
